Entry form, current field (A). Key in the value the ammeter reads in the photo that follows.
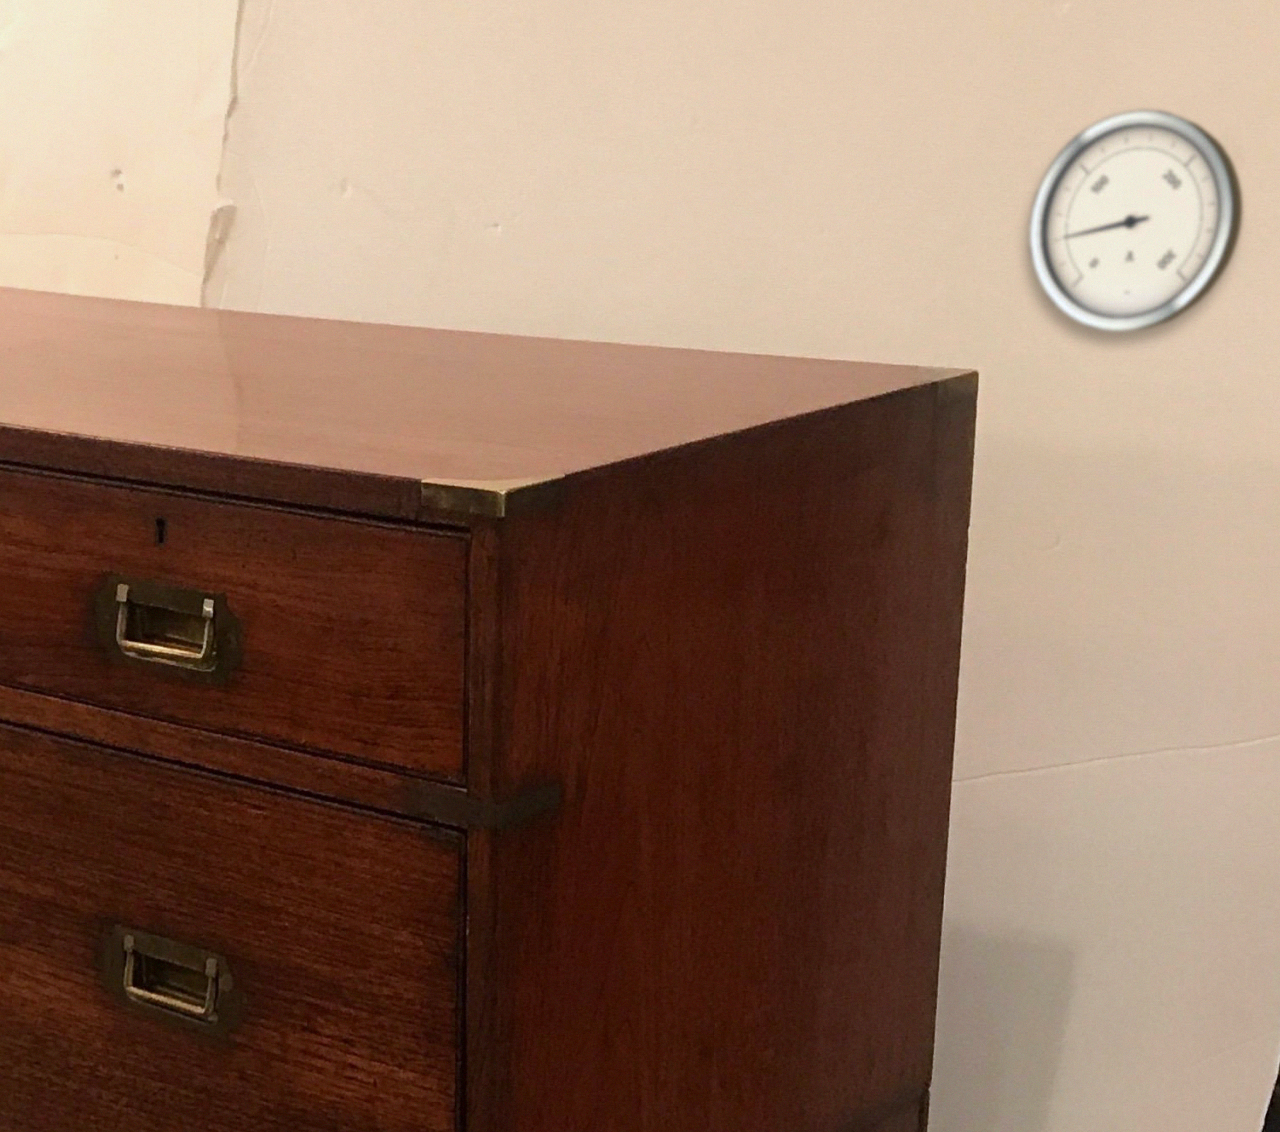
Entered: 40 A
